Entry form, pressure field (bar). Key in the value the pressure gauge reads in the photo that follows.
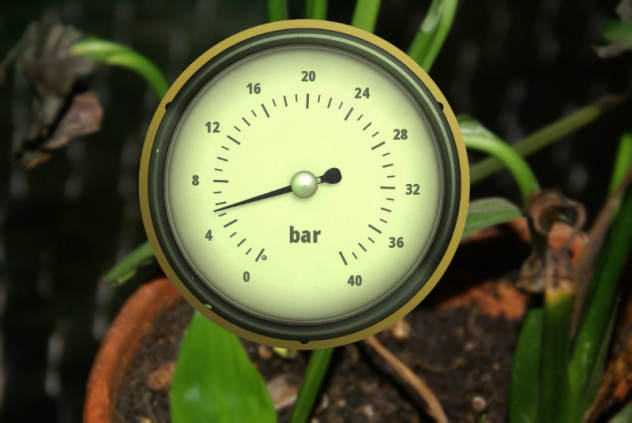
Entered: 5.5 bar
